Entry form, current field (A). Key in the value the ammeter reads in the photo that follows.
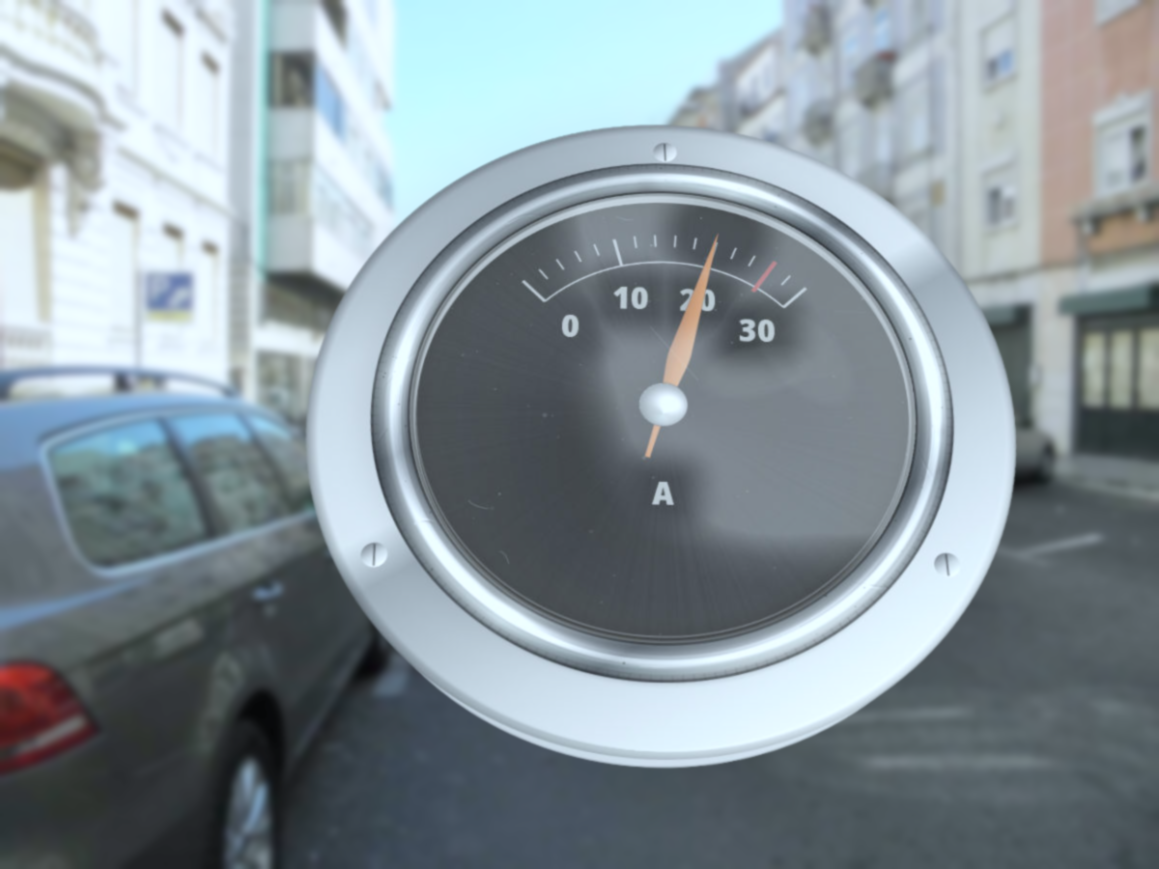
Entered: 20 A
